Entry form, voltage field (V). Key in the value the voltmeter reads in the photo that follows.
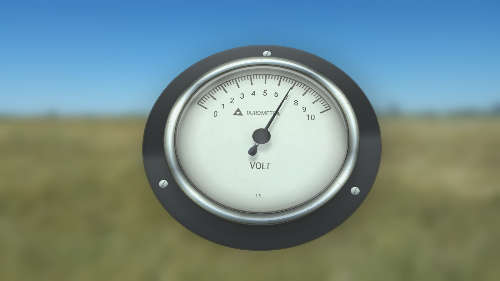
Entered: 7 V
